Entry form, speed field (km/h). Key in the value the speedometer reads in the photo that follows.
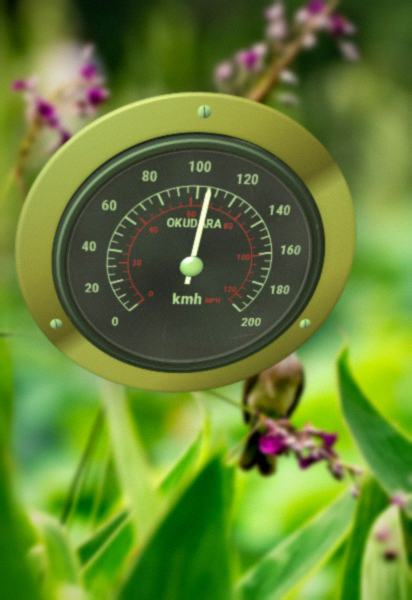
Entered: 105 km/h
